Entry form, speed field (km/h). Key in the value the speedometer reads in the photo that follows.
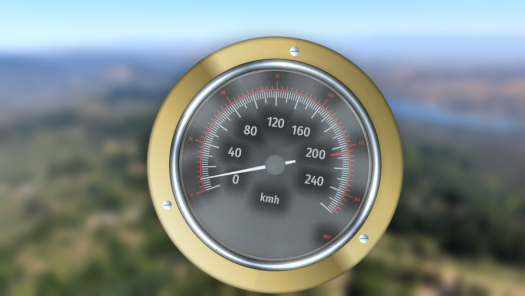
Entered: 10 km/h
